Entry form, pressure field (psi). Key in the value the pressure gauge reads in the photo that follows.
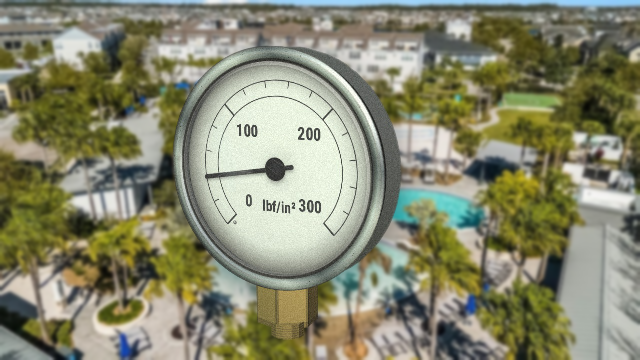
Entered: 40 psi
